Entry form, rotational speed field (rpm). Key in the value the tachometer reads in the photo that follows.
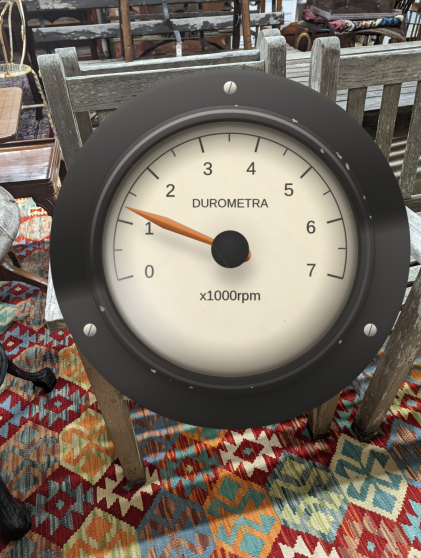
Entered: 1250 rpm
